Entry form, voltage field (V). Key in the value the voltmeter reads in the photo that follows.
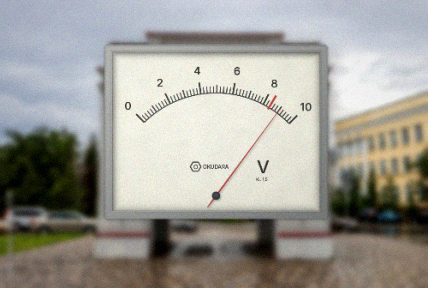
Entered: 9 V
